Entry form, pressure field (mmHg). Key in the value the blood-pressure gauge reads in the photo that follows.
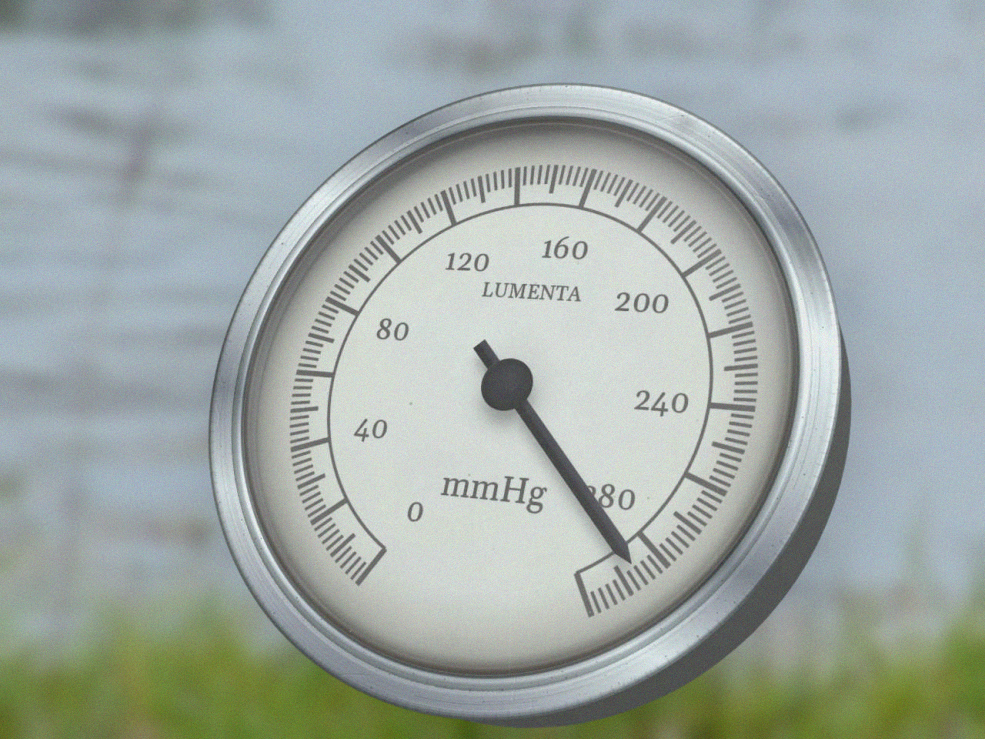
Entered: 286 mmHg
